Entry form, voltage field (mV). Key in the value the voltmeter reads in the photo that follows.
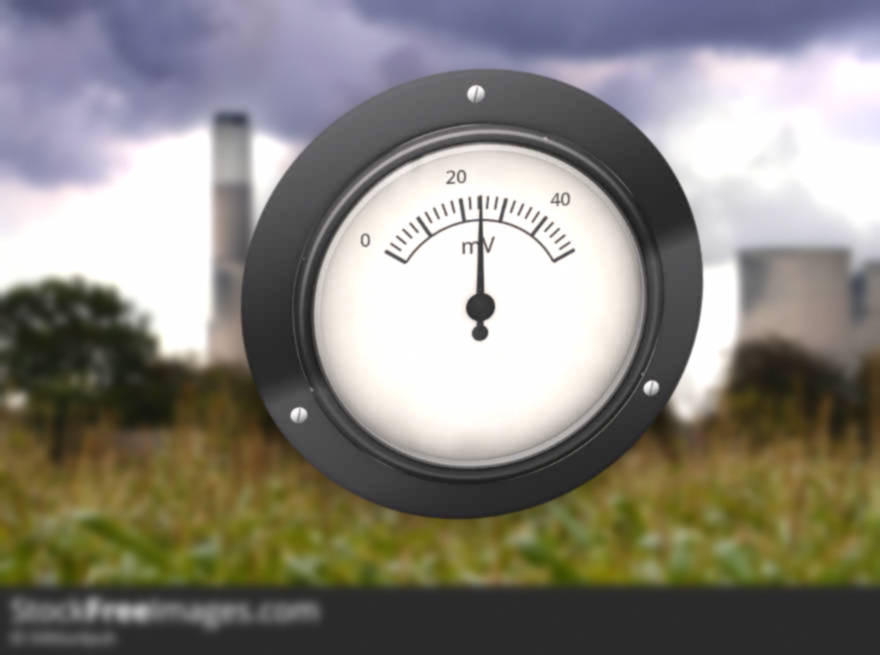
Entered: 24 mV
